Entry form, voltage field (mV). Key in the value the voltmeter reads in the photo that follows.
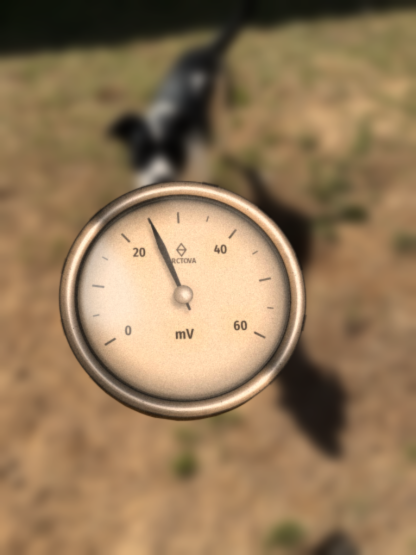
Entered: 25 mV
